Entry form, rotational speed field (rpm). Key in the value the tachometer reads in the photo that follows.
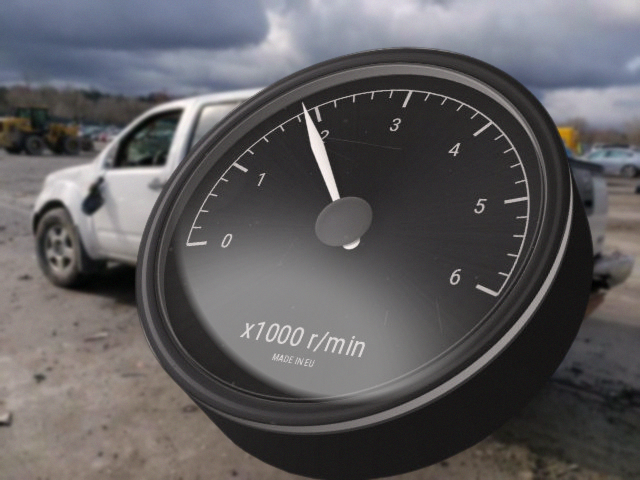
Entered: 1900 rpm
